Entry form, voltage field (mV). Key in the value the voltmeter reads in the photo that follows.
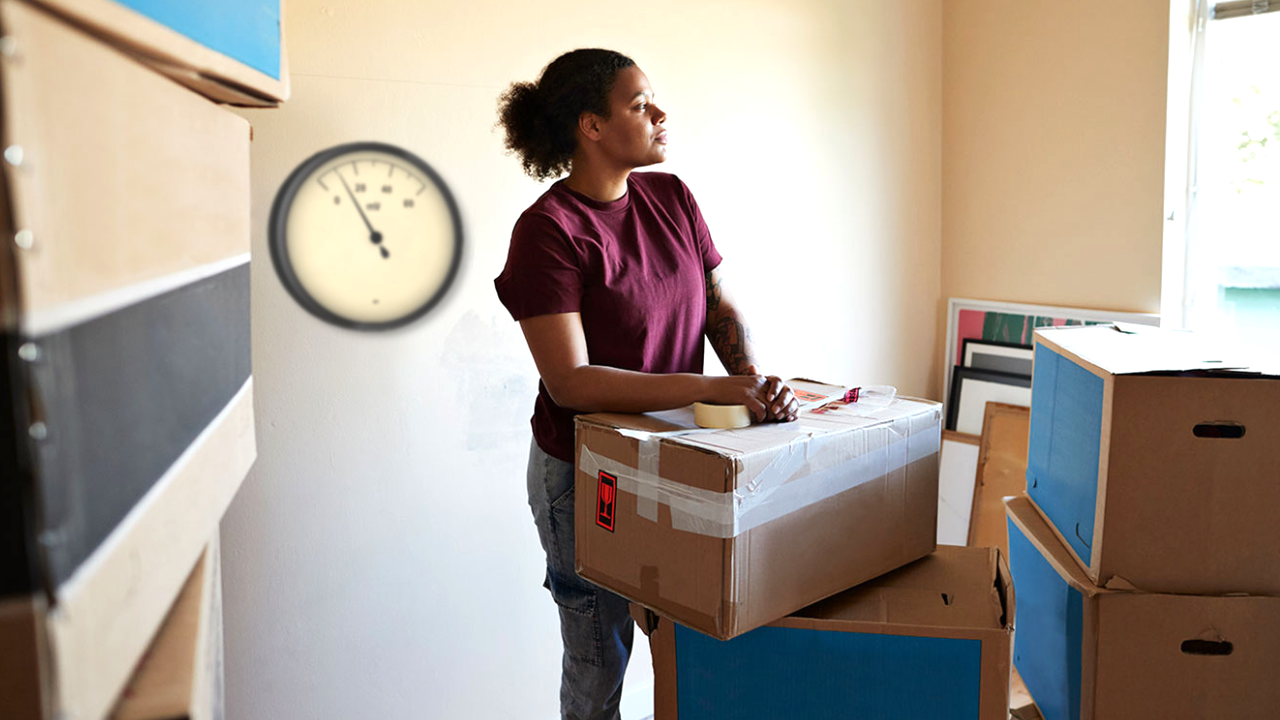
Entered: 10 mV
